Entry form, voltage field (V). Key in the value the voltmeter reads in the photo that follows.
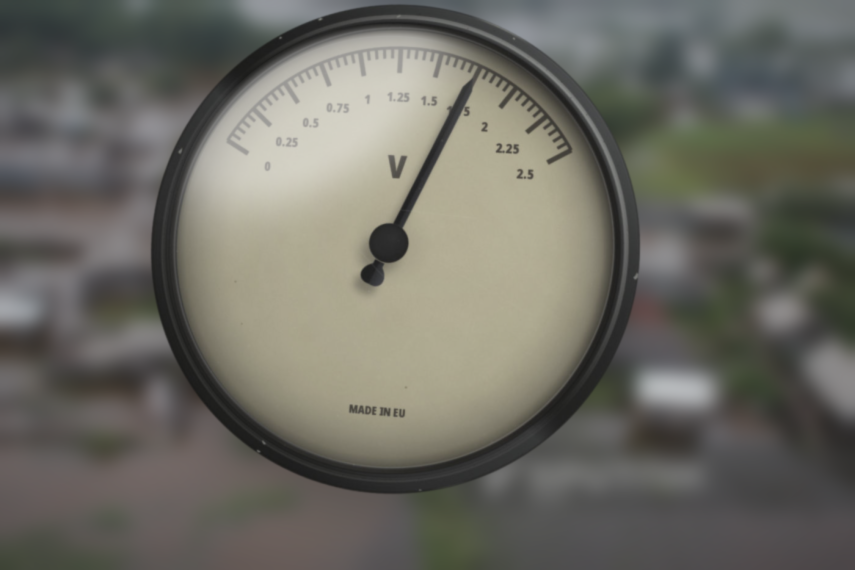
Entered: 1.75 V
